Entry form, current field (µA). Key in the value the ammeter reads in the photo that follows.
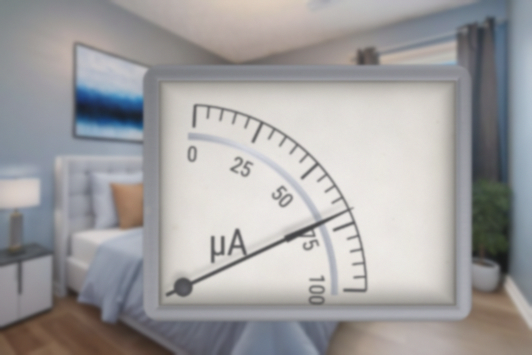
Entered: 70 µA
